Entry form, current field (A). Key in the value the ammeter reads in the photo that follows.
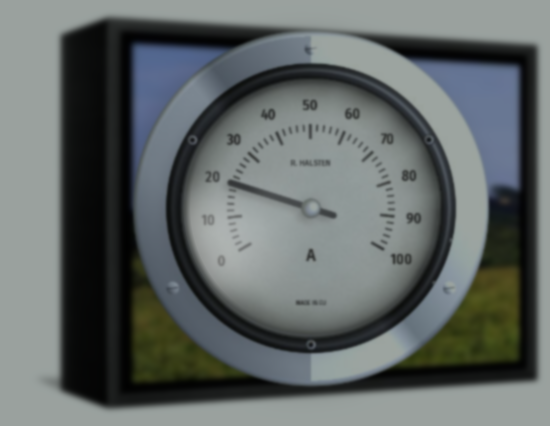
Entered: 20 A
